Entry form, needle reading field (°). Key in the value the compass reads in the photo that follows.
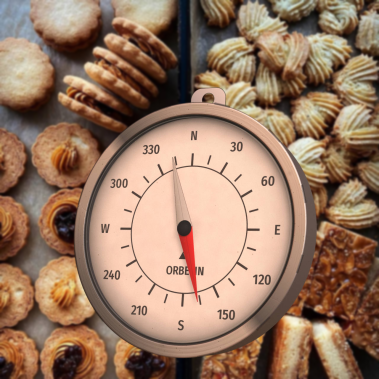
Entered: 165 °
